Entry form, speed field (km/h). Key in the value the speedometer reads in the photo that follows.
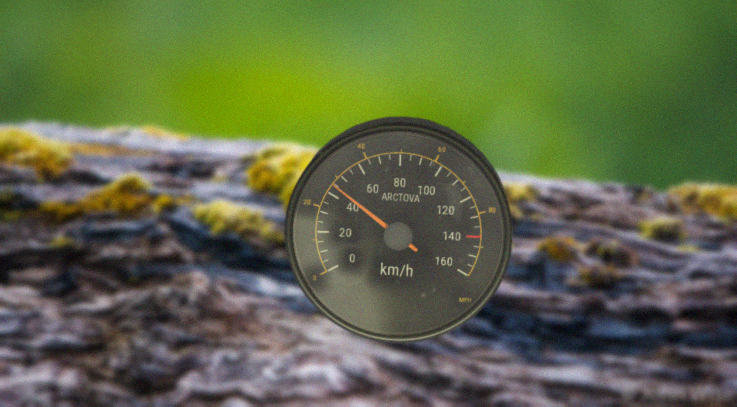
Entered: 45 km/h
